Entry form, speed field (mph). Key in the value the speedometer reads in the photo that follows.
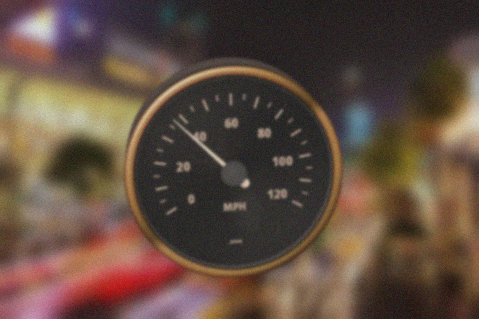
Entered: 37.5 mph
